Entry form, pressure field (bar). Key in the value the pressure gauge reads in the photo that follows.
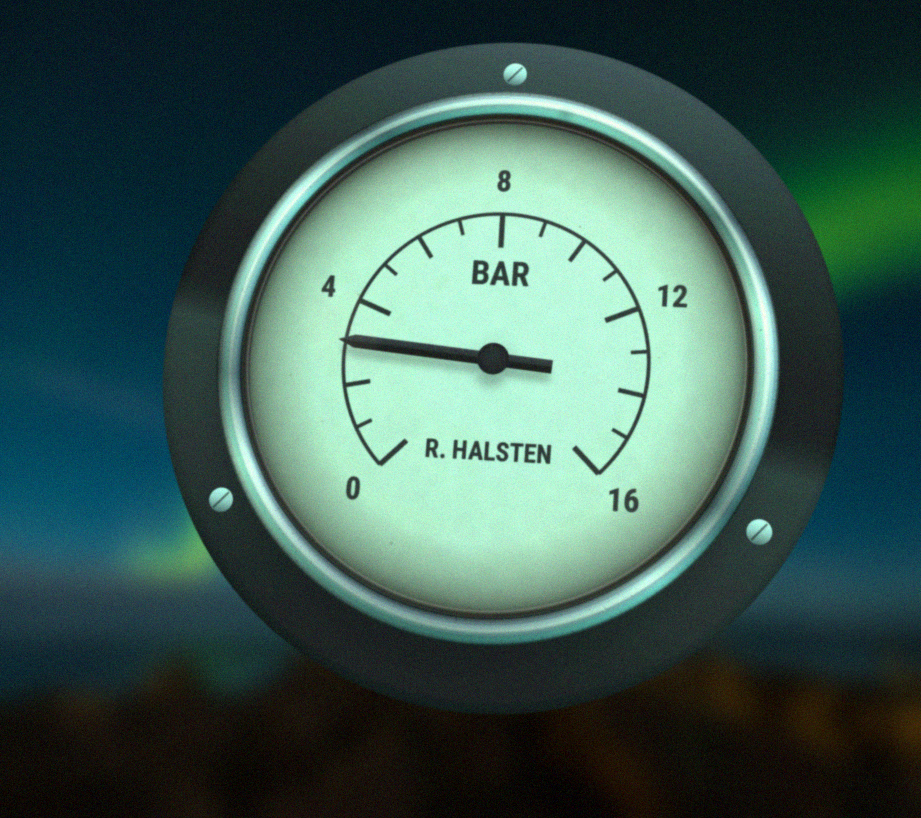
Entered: 3 bar
